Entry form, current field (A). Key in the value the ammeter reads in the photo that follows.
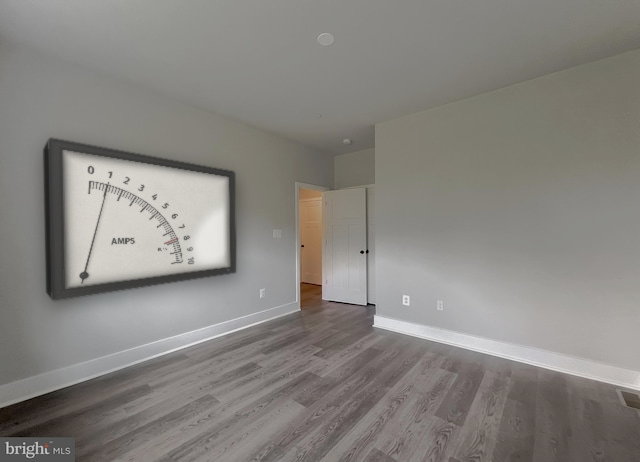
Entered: 1 A
